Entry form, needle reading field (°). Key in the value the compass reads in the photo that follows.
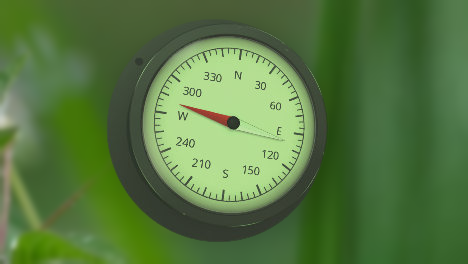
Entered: 280 °
